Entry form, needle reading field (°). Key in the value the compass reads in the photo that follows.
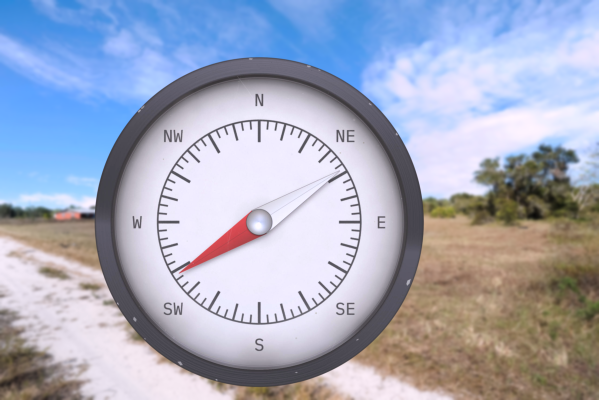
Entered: 237.5 °
